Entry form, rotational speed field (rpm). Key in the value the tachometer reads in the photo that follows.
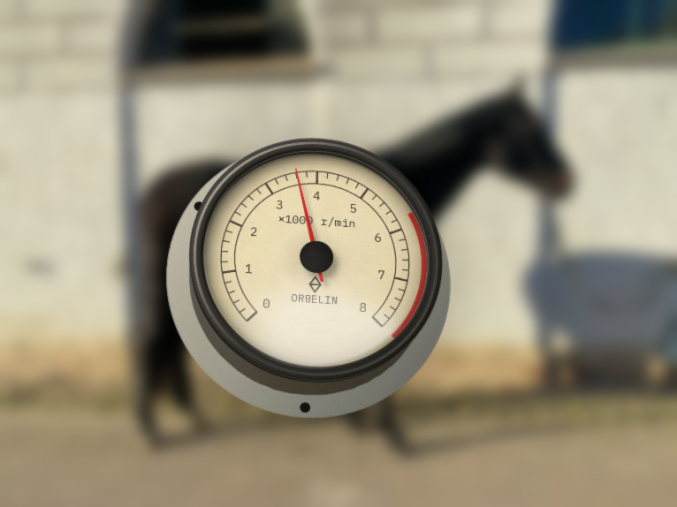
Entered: 3600 rpm
